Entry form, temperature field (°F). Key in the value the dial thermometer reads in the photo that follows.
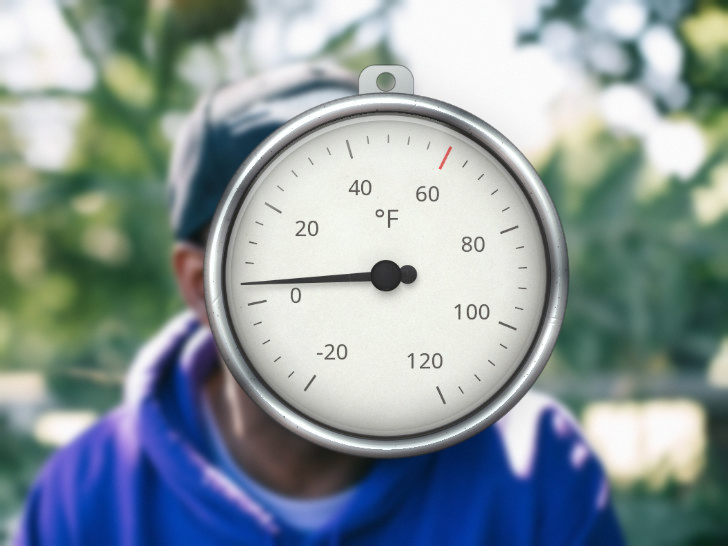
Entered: 4 °F
